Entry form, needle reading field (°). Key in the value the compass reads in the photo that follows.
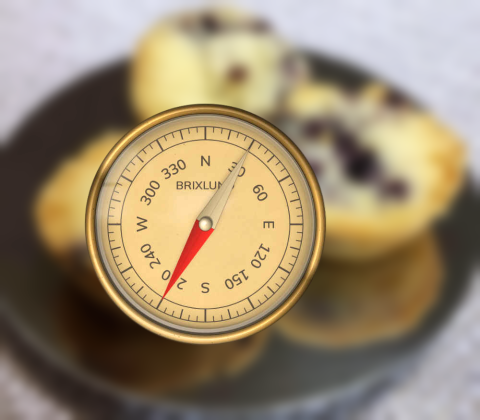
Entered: 210 °
